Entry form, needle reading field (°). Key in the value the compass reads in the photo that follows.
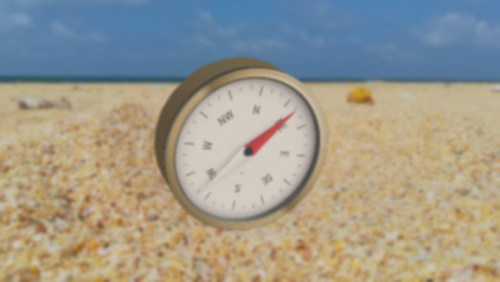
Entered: 40 °
